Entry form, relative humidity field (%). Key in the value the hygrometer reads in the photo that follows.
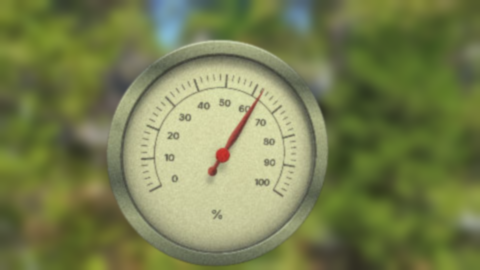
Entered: 62 %
